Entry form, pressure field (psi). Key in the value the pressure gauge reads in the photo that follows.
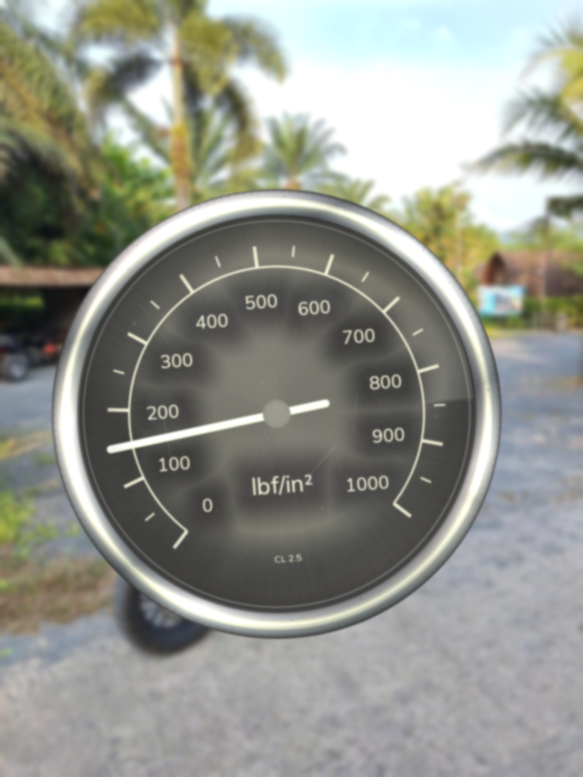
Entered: 150 psi
